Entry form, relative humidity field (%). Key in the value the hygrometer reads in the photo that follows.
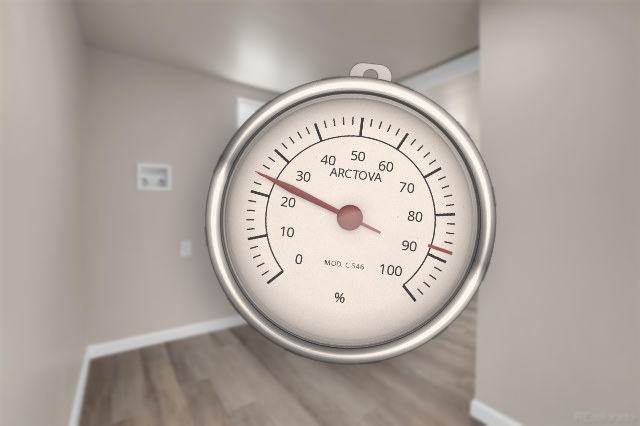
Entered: 24 %
